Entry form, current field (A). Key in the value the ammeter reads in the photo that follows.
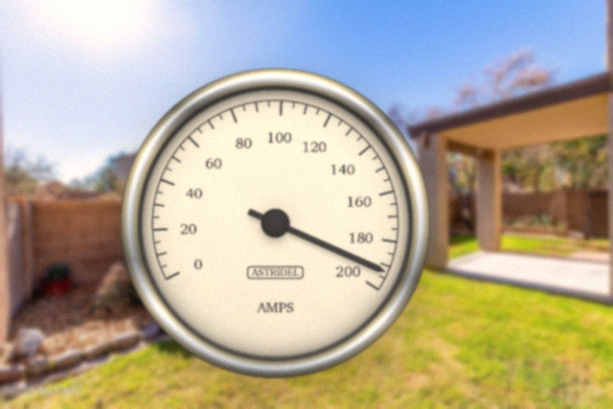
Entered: 192.5 A
